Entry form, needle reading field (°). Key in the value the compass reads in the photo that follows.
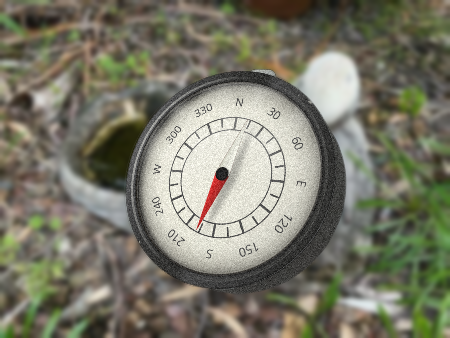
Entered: 195 °
